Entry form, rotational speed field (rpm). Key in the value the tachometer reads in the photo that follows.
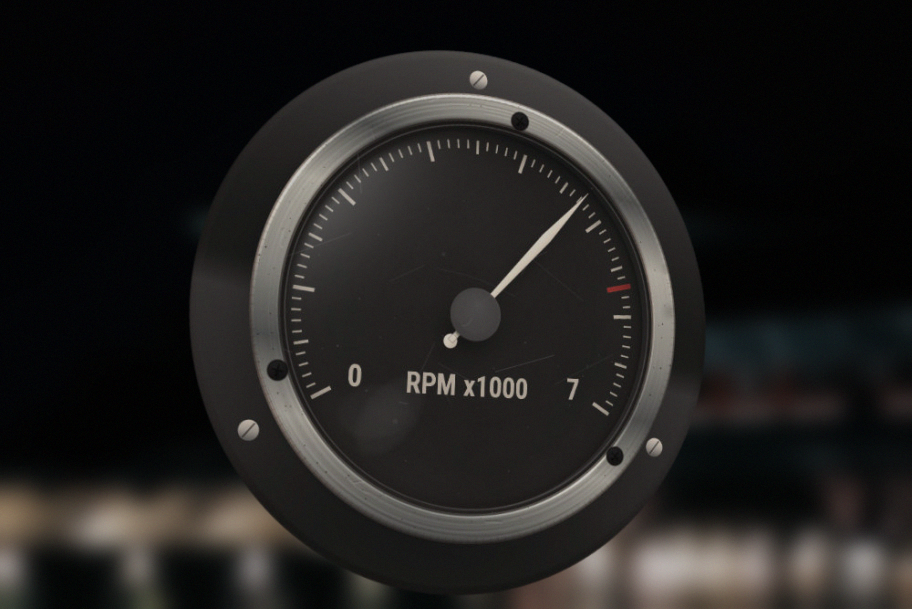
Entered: 4700 rpm
